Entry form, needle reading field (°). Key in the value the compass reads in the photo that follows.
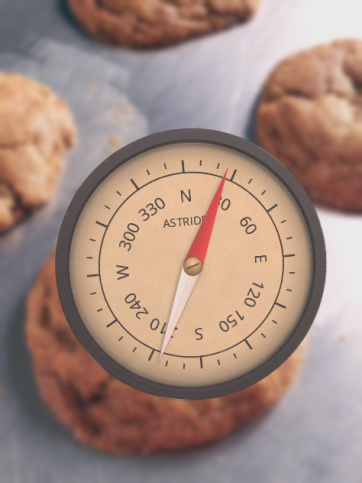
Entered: 25 °
